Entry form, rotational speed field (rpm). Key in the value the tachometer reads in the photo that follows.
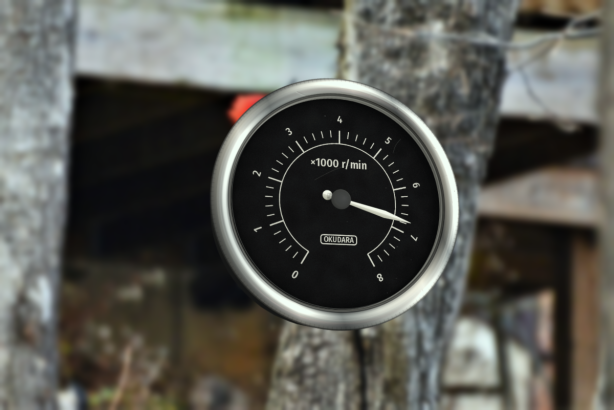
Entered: 6800 rpm
